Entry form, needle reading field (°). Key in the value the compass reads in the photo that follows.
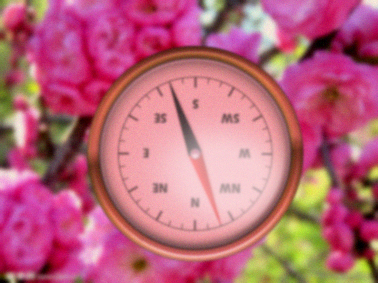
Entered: 340 °
